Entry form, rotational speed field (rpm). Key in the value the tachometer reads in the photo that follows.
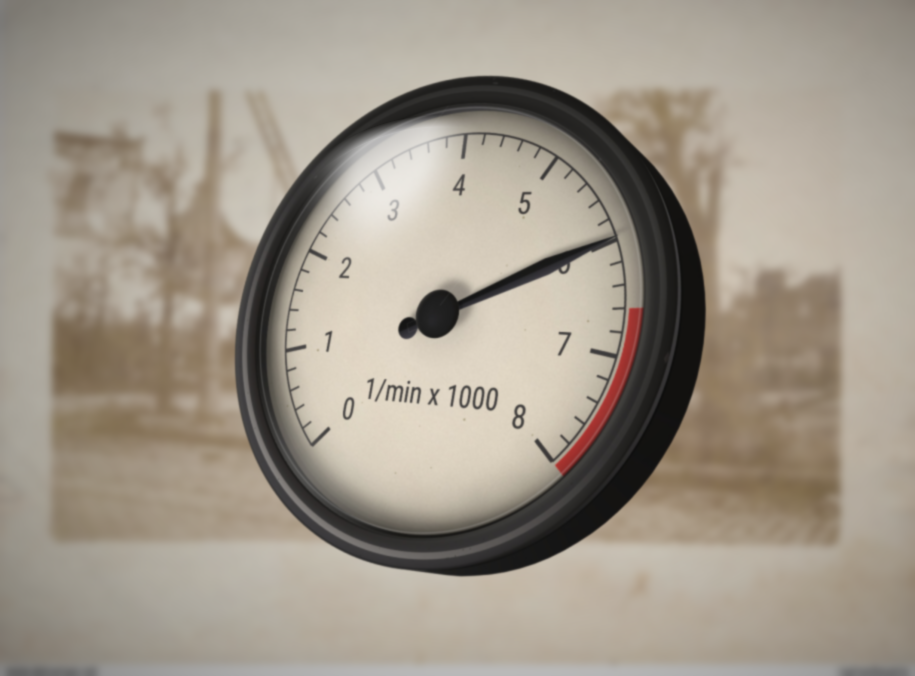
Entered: 6000 rpm
